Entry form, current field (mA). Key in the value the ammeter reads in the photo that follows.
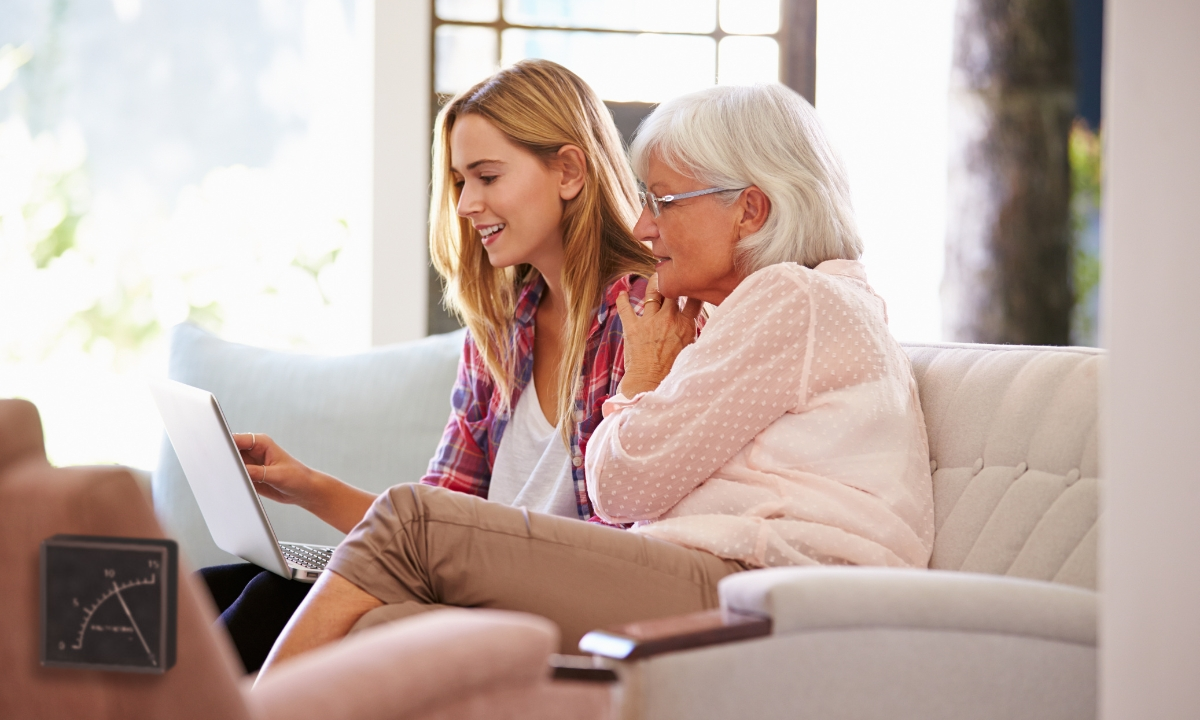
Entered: 10 mA
